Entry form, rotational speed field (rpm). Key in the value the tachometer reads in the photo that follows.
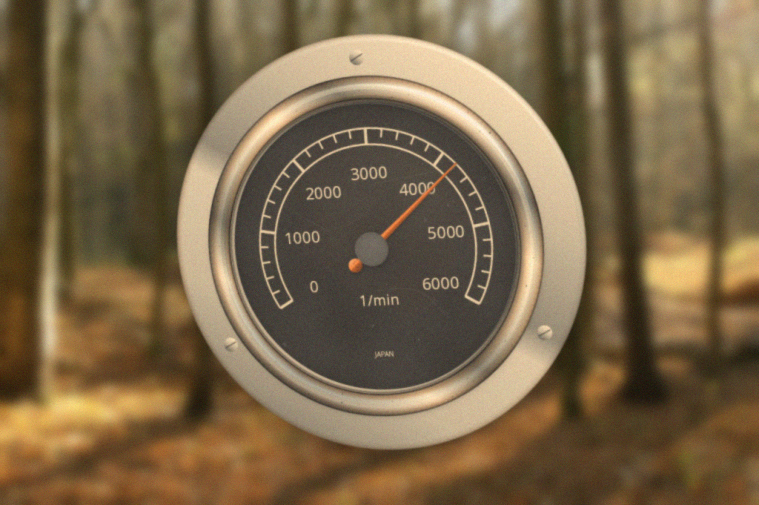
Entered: 4200 rpm
